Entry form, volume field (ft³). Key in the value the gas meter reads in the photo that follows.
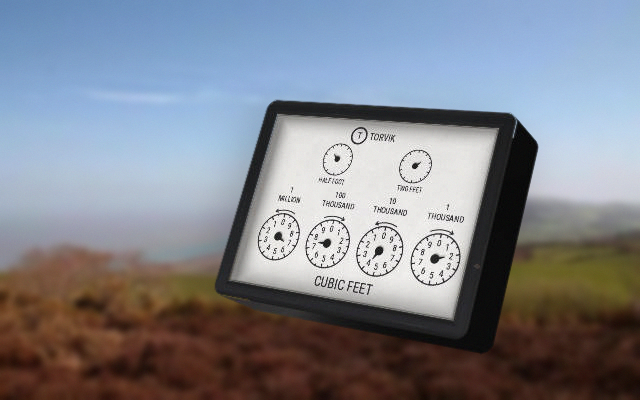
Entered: 674200 ft³
